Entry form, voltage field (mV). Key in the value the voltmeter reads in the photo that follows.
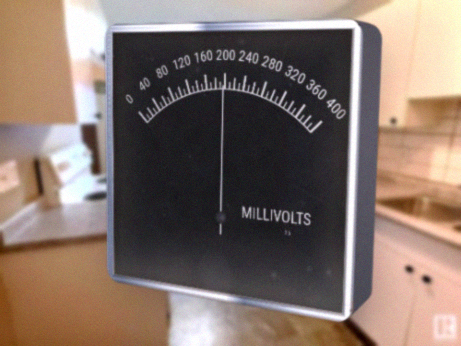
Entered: 200 mV
